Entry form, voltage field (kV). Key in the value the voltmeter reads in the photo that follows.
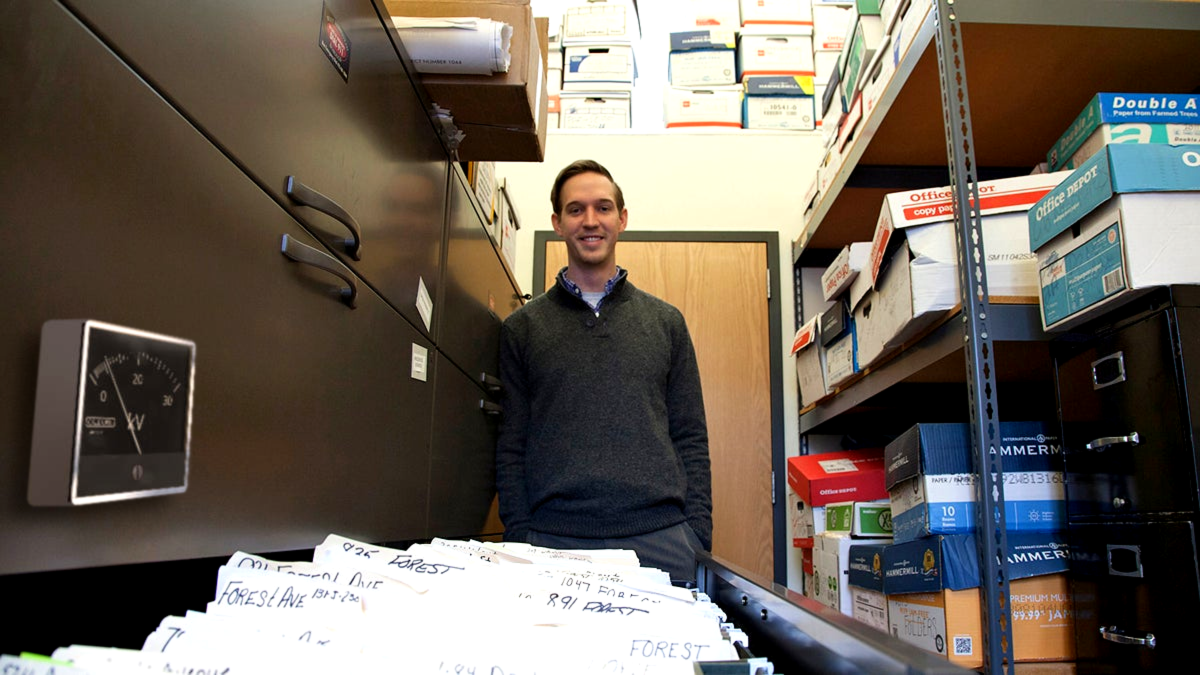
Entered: 10 kV
